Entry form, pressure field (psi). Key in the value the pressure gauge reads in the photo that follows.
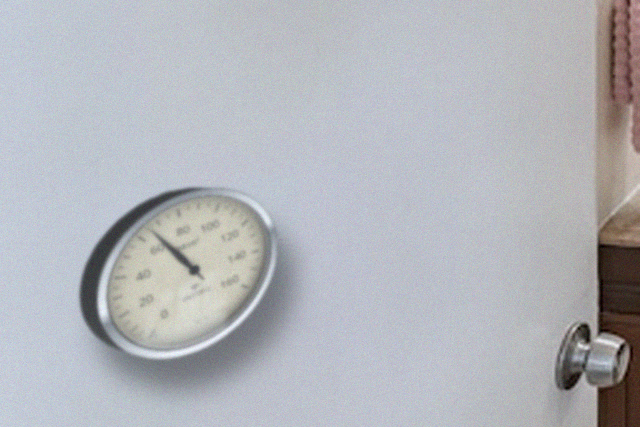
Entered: 65 psi
